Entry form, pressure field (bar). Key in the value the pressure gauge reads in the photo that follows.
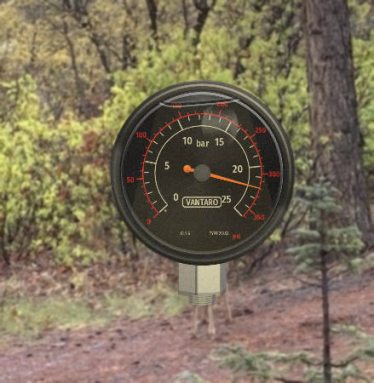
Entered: 22 bar
